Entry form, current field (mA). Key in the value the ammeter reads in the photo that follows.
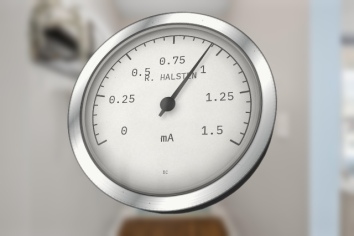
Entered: 0.95 mA
